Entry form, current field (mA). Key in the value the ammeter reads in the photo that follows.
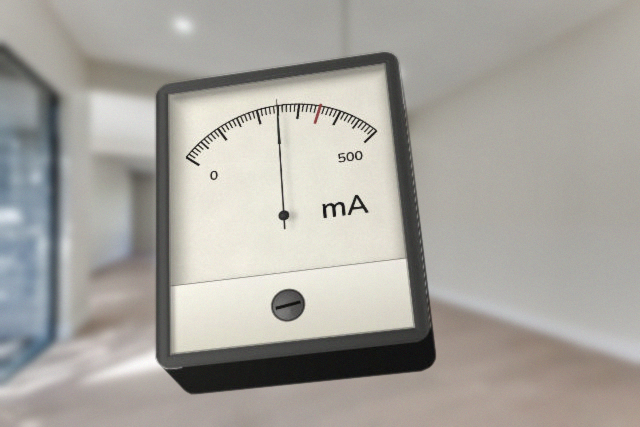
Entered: 250 mA
